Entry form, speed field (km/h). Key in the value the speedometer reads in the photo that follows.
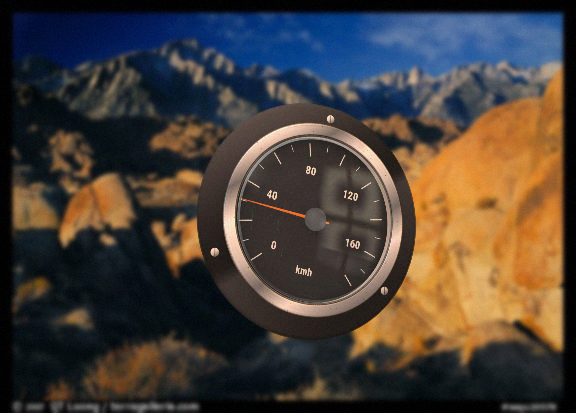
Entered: 30 km/h
